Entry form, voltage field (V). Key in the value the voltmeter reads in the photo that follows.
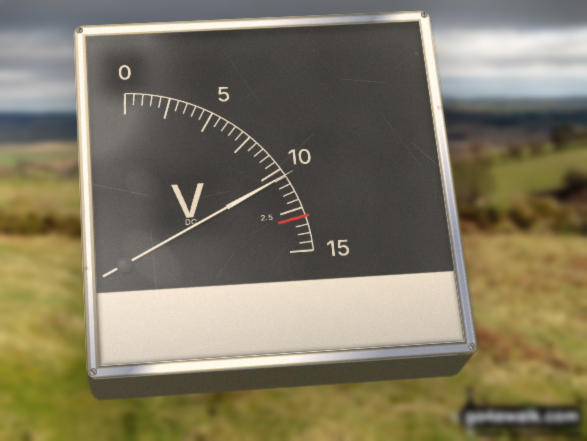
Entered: 10.5 V
